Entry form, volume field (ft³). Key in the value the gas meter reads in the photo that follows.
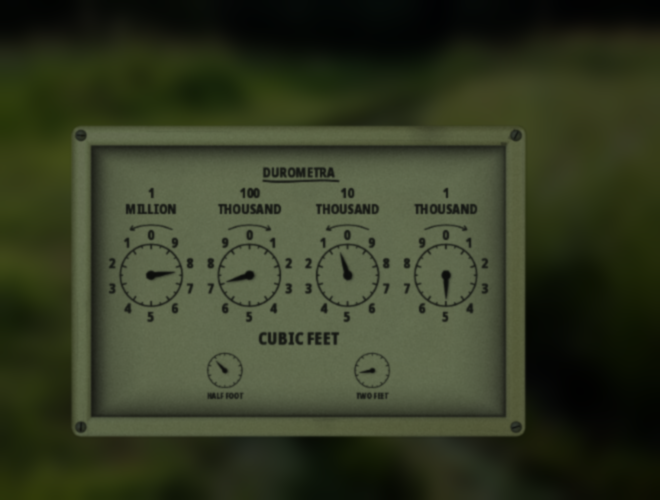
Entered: 770500 ft³
